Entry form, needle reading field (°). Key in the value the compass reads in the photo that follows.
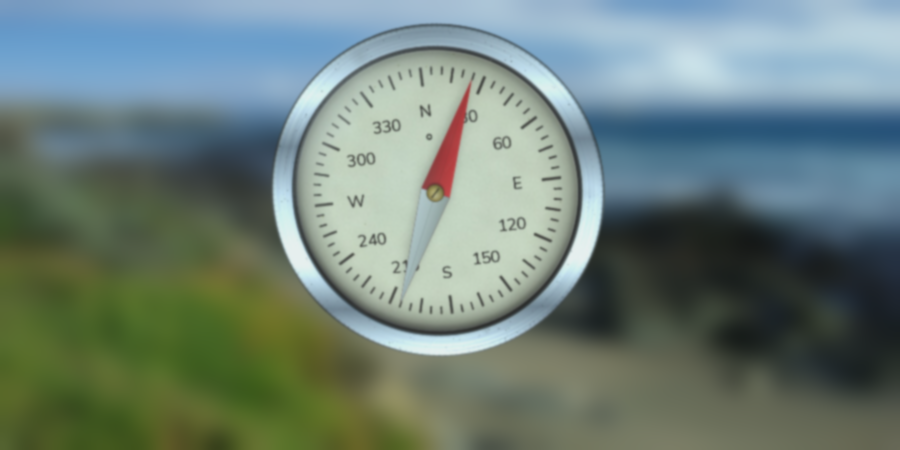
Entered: 25 °
